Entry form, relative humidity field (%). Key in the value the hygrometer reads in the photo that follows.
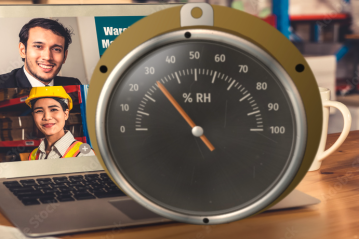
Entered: 30 %
